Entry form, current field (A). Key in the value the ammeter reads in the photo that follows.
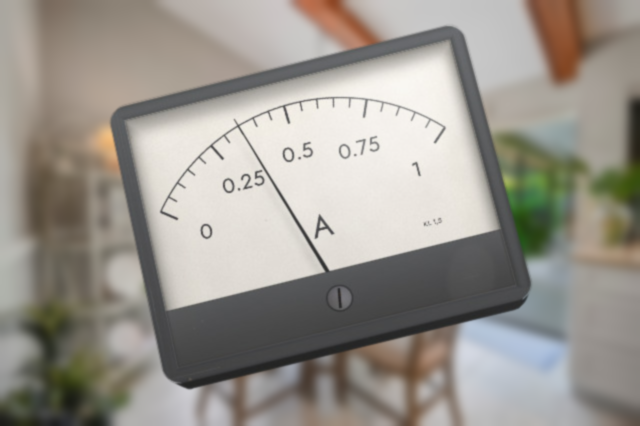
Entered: 0.35 A
